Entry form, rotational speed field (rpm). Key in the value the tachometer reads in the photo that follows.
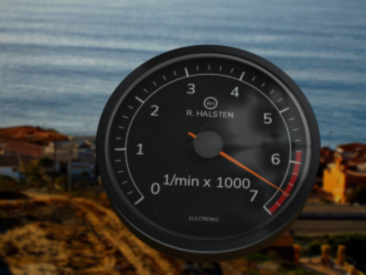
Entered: 6600 rpm
